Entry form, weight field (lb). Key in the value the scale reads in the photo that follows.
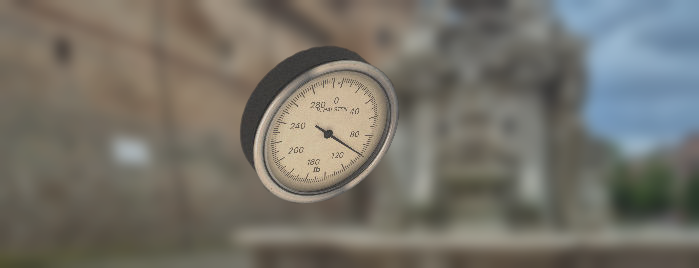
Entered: 100 lb
